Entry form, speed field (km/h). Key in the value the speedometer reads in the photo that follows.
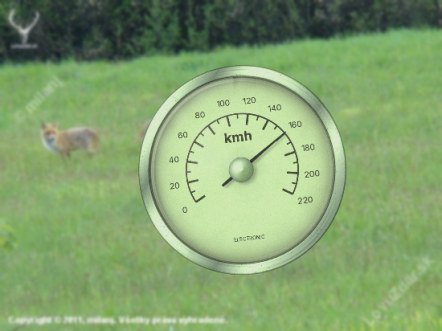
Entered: 160 km/h
